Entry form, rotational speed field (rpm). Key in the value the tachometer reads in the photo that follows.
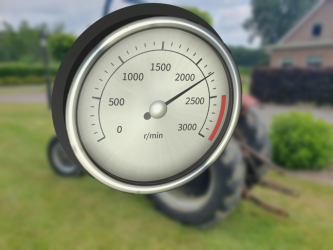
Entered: 2200 rpm
